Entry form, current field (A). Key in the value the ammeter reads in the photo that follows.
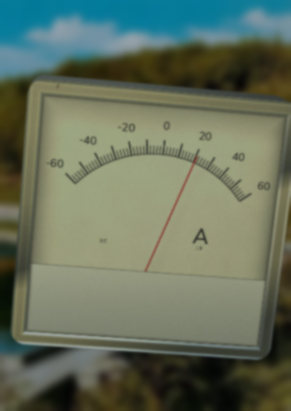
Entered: 20 A
